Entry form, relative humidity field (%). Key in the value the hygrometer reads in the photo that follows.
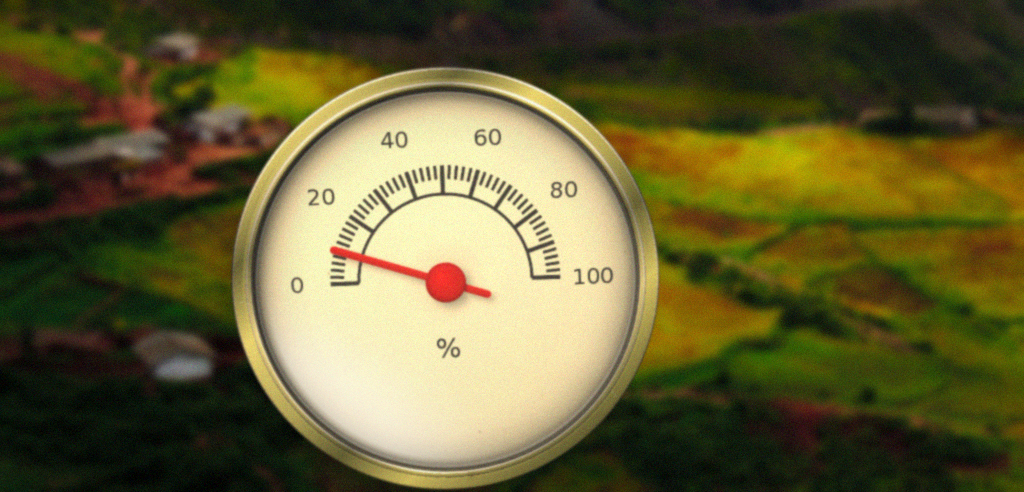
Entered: 10 %
